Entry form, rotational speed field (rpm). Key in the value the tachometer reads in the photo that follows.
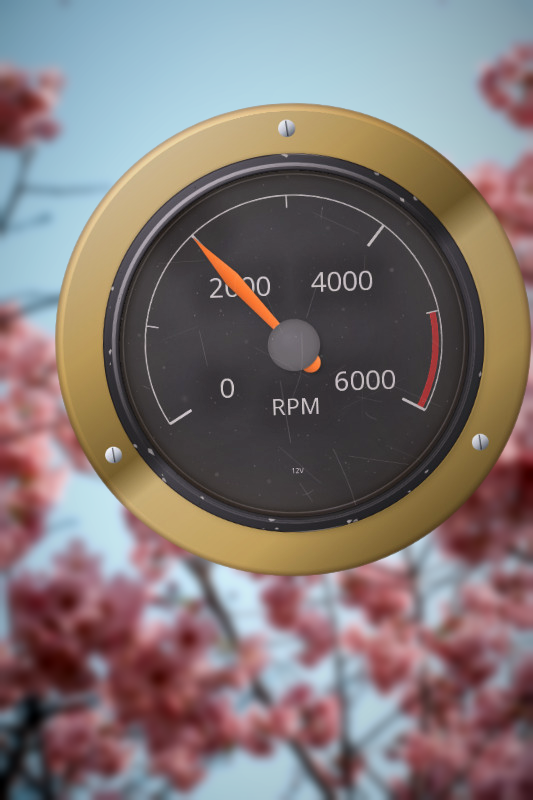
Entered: 2000 rpm
